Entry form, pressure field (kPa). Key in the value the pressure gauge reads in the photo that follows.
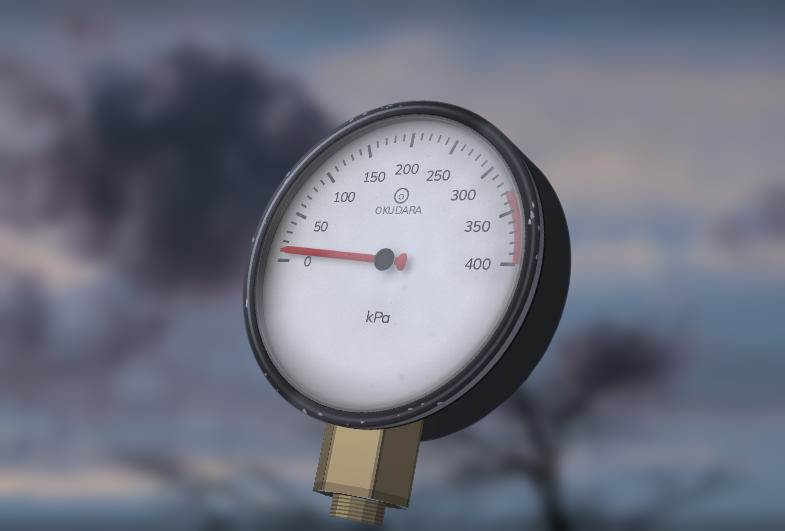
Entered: 10 kPa
